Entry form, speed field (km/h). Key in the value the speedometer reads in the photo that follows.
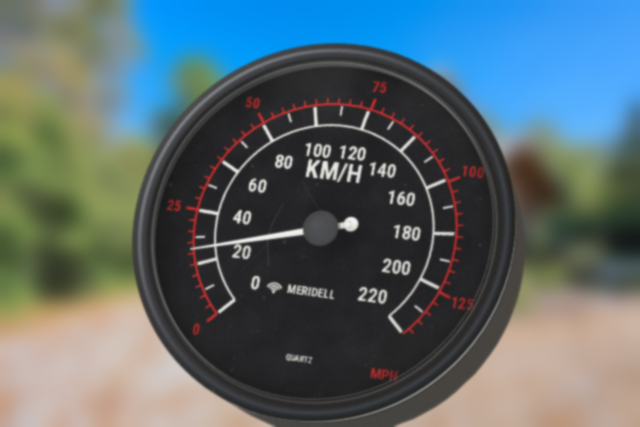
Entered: 25 km/h
